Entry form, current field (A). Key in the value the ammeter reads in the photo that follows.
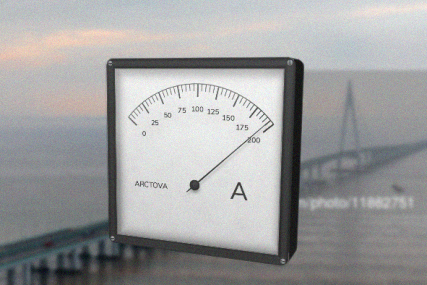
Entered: 195 A
